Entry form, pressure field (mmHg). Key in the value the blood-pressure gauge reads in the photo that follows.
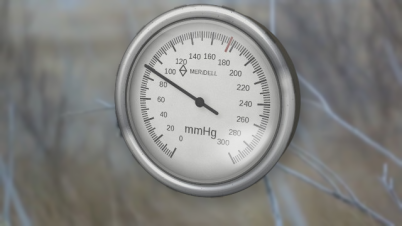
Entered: 90 mmHg
